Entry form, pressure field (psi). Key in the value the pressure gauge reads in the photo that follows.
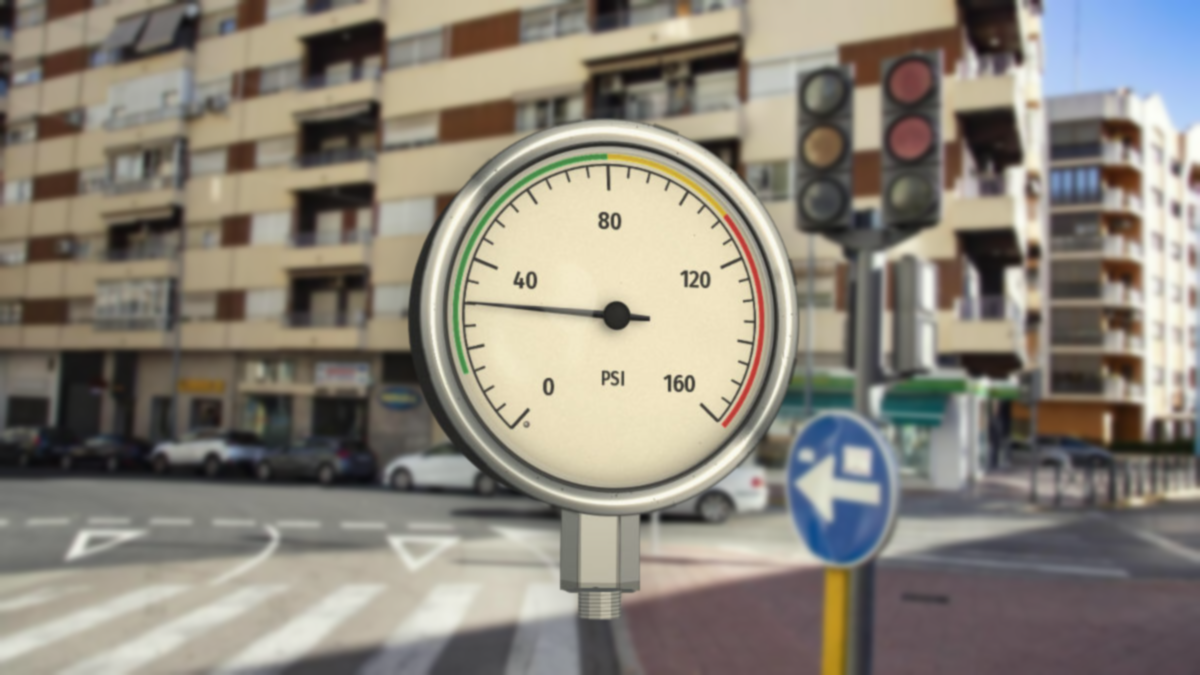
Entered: 30 psi
